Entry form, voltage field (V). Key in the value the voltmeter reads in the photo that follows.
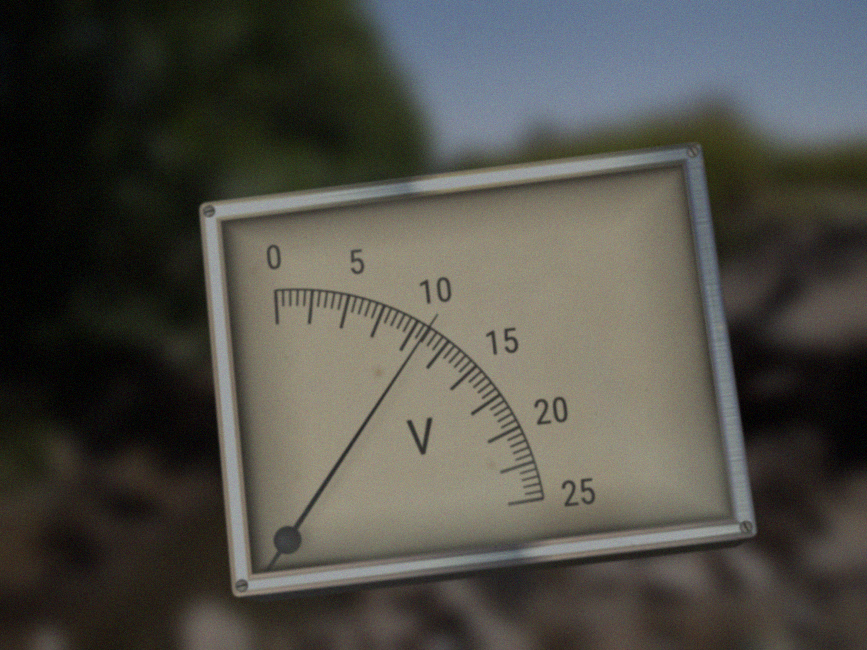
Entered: 11 V
